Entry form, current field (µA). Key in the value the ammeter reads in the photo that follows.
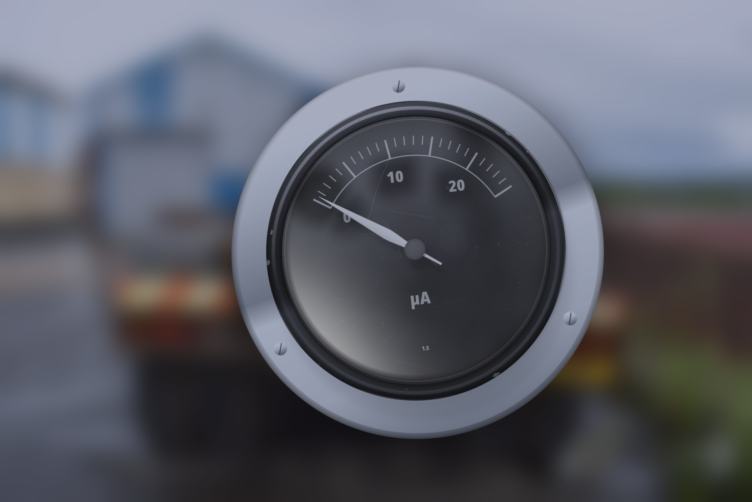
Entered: 0.5 µA
